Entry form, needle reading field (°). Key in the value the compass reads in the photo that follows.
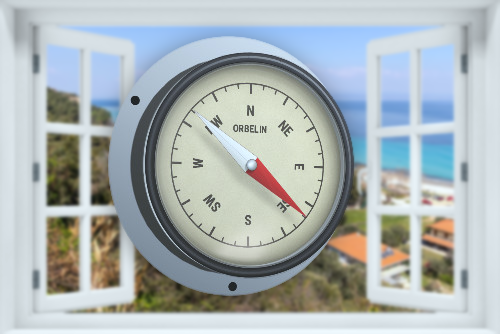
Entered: 130 °
